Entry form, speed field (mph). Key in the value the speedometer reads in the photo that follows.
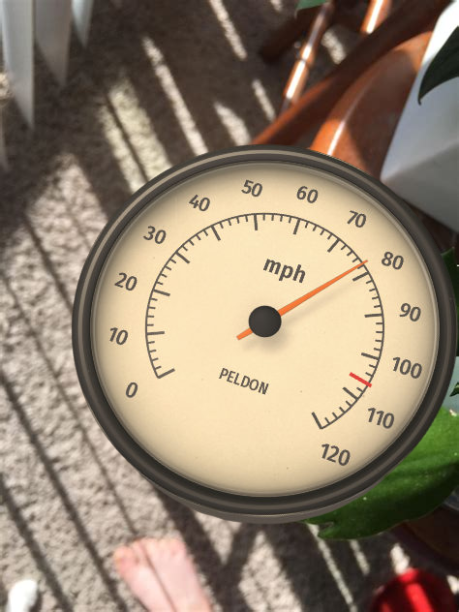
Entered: 78 mph
